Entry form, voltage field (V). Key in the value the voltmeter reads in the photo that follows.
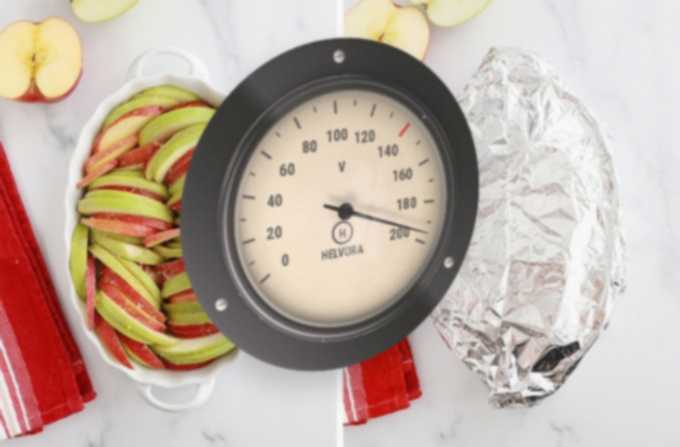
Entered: 195 V
